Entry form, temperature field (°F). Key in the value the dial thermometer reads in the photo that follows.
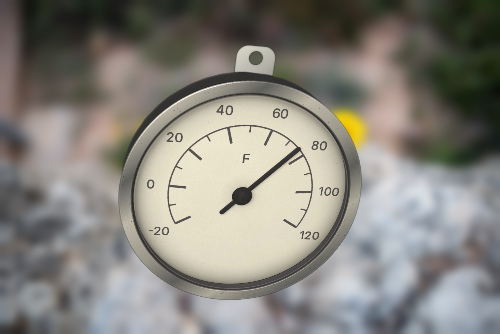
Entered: 75 °F
